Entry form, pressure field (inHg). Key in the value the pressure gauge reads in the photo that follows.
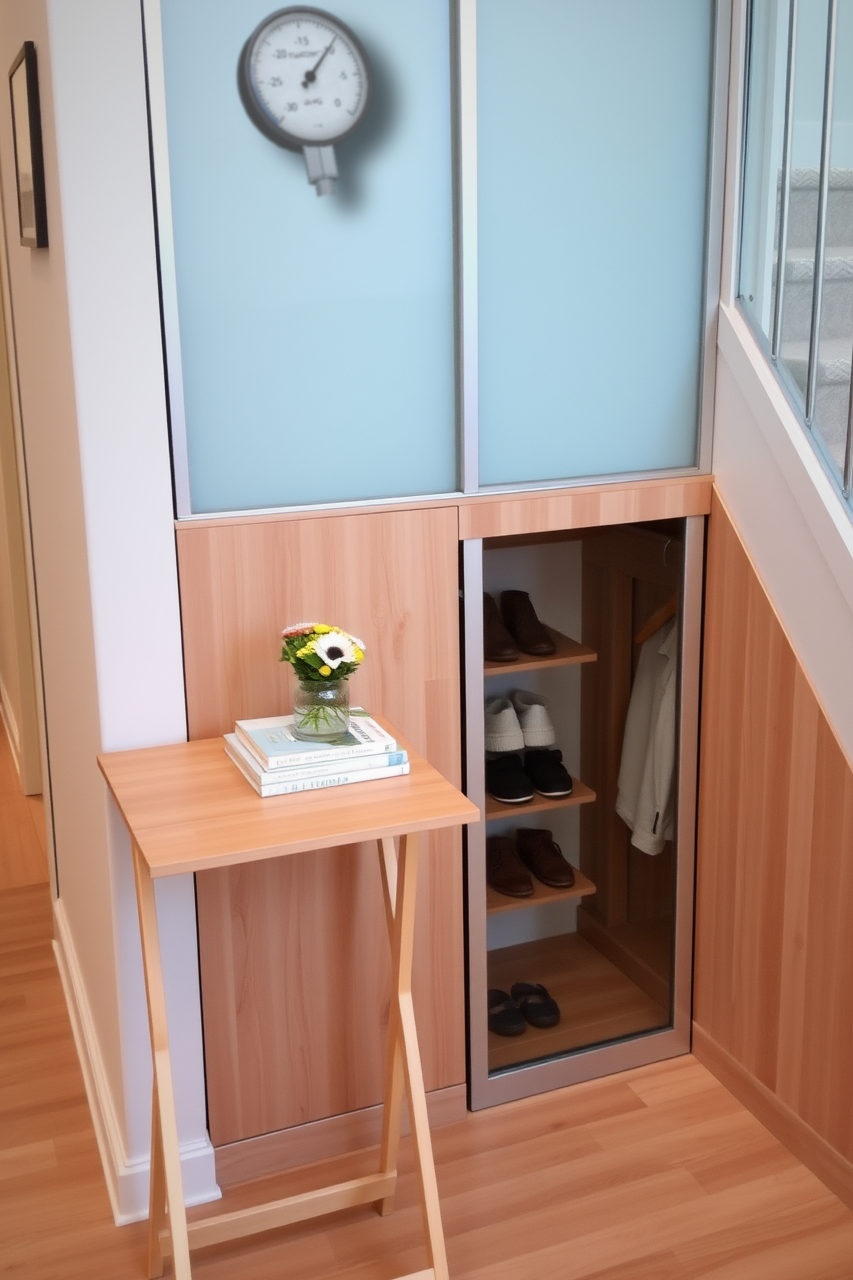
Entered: -10 inHg
